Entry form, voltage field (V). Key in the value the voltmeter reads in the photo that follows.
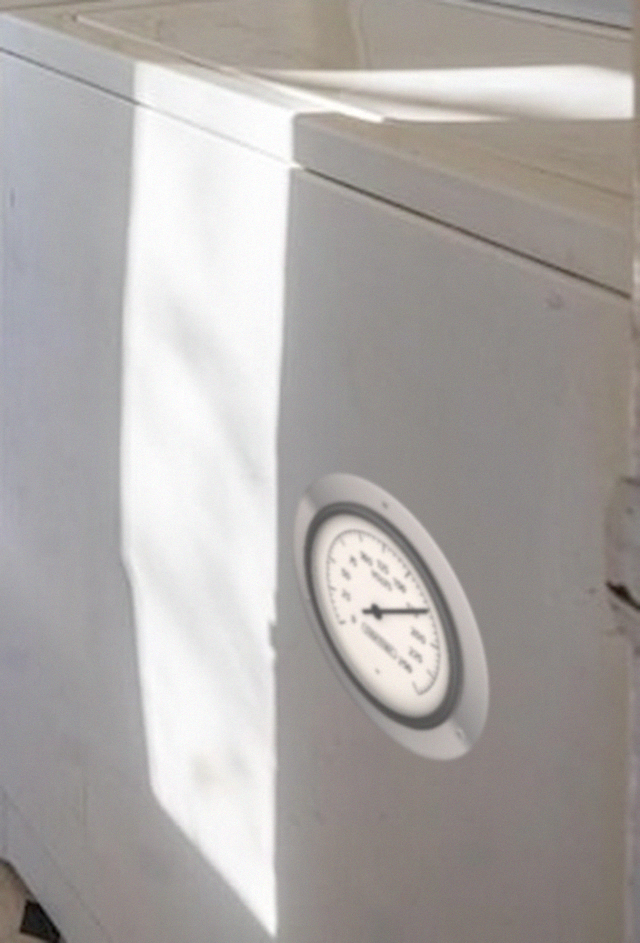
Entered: 175 V
